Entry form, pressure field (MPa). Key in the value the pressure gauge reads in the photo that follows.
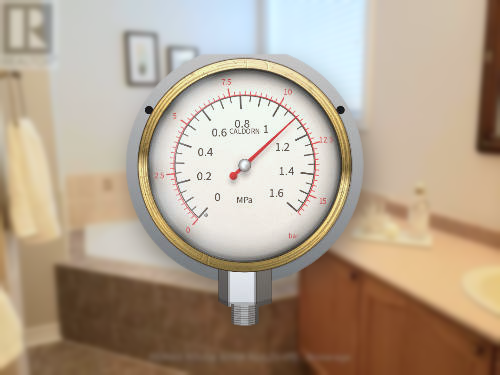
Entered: 1.1 MPa
